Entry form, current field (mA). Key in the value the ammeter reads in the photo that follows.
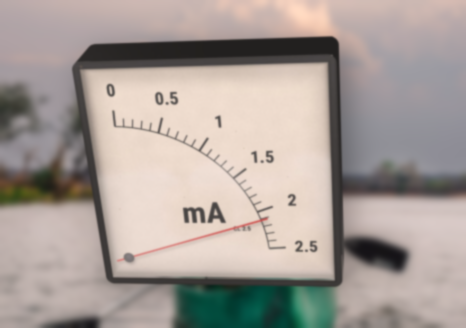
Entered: 2.1 mA
